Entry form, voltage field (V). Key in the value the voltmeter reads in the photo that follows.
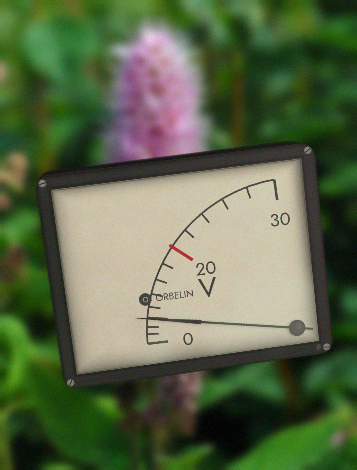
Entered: 10 V
